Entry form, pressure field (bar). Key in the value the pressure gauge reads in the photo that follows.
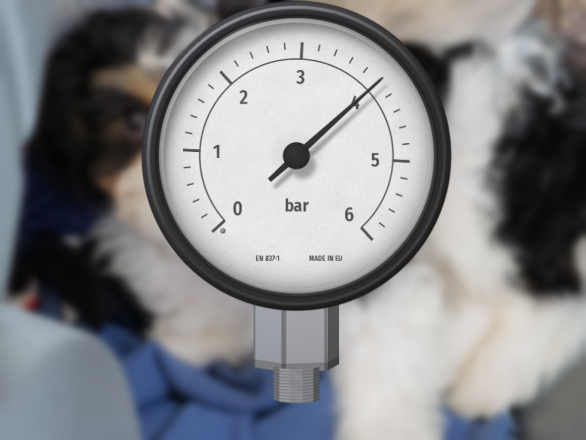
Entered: 4 bar
